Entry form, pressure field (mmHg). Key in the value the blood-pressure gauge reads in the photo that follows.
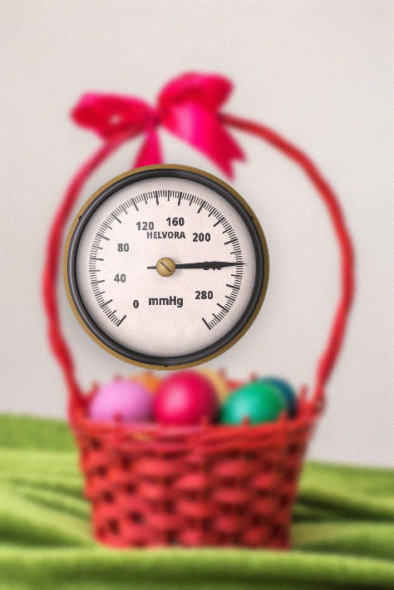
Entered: 240 mmHg
